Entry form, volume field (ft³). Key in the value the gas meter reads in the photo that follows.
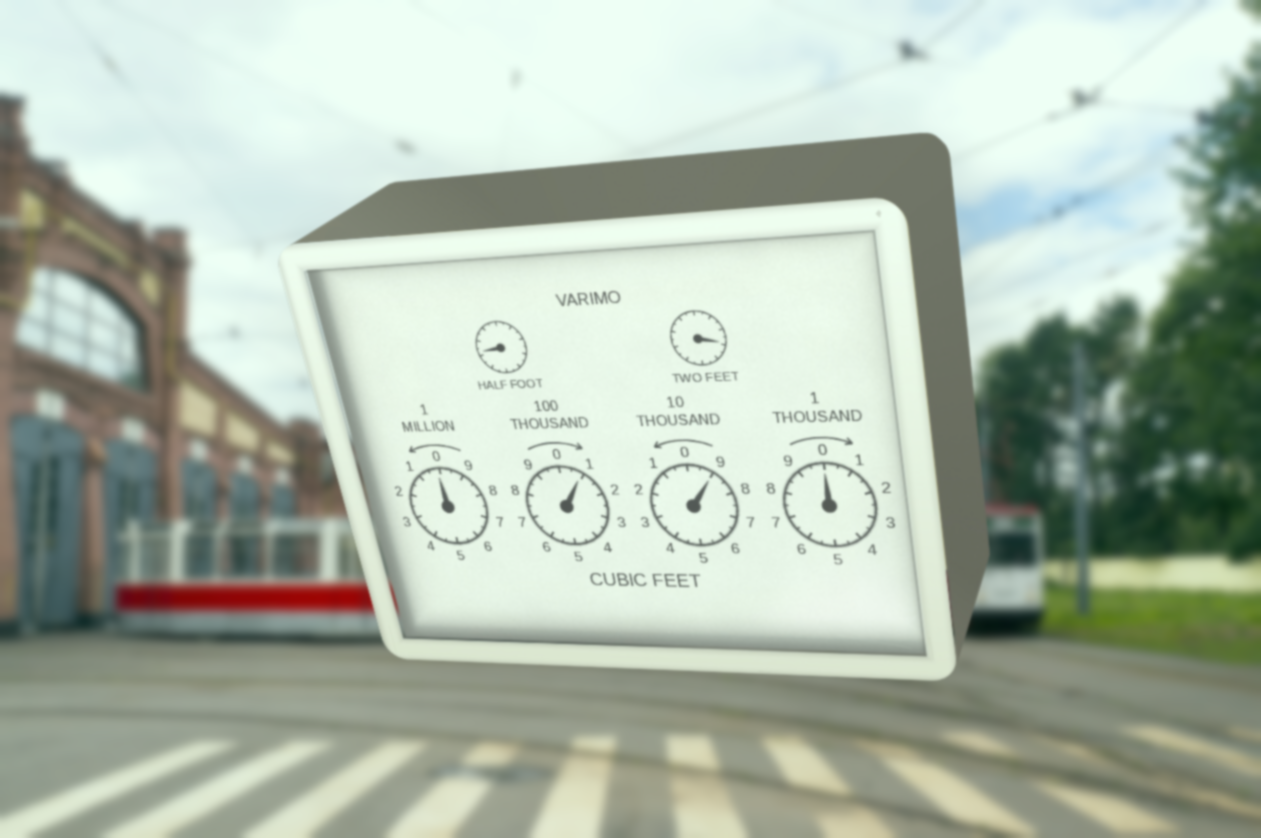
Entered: 9000 ft³
